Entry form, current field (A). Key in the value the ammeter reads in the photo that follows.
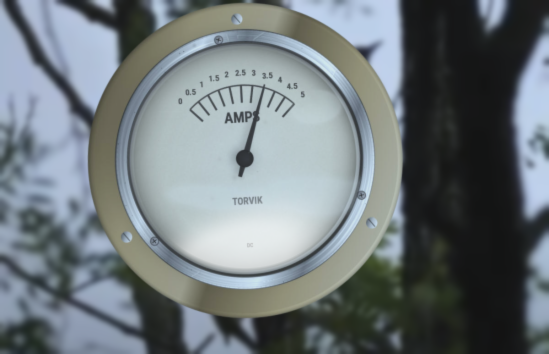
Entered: 3.5 A
